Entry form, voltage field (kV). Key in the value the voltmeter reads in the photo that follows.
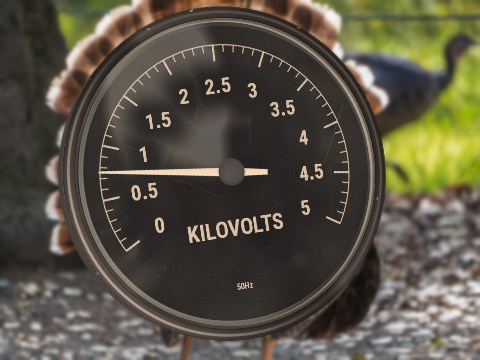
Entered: 0.75 kV
